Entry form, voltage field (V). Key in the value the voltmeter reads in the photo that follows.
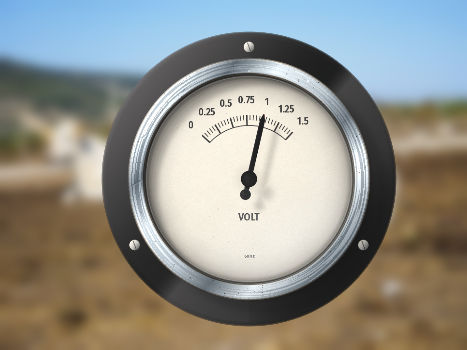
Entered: 1 V
